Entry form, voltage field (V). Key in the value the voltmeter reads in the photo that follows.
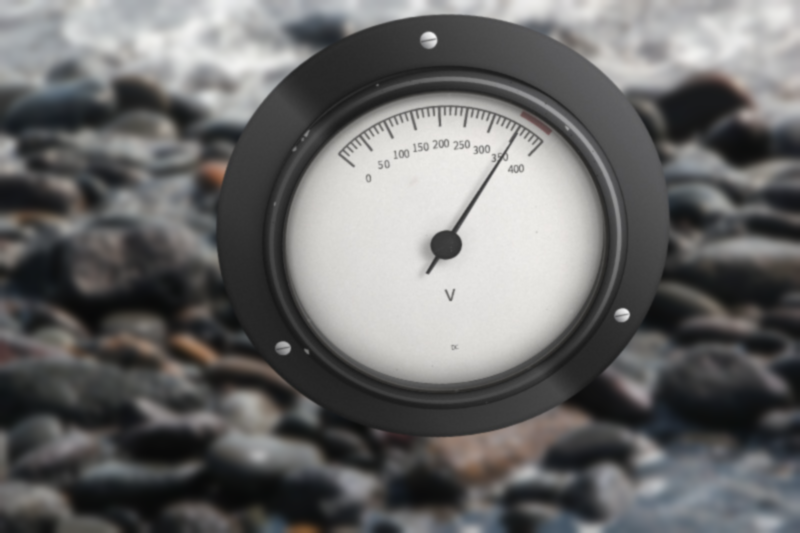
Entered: 350 V
